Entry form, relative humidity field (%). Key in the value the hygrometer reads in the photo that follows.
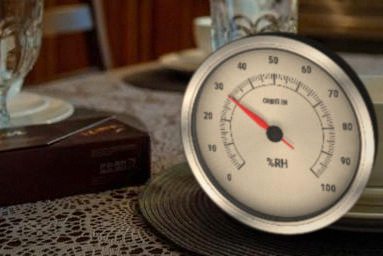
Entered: 30 %
